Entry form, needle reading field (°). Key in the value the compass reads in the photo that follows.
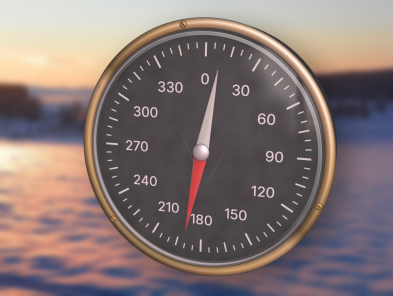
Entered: 190 °
